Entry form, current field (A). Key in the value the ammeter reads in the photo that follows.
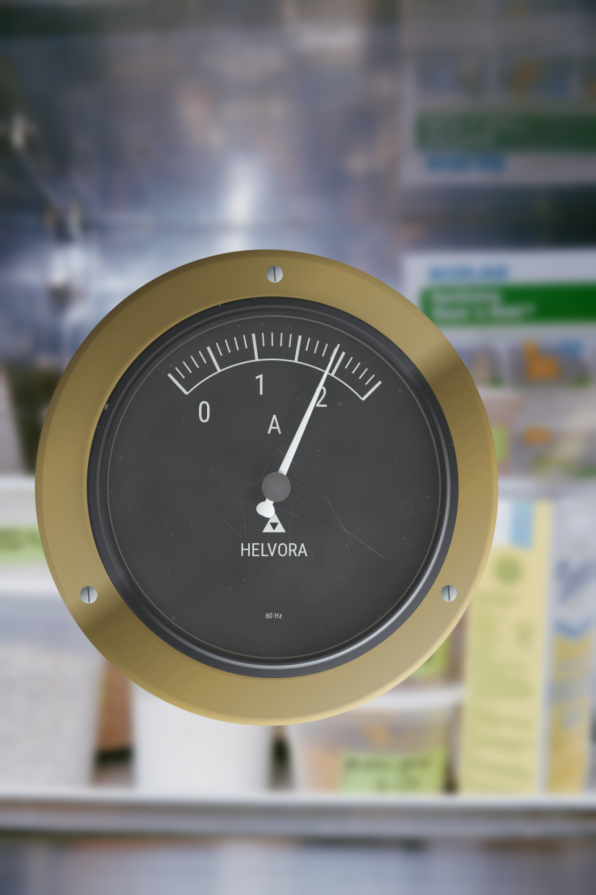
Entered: 1.9 A
